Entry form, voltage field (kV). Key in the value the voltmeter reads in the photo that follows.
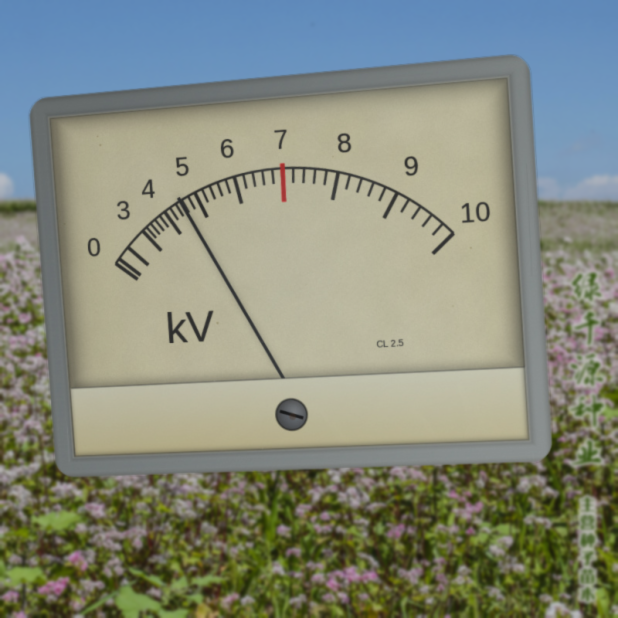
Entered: 4.6 kV
